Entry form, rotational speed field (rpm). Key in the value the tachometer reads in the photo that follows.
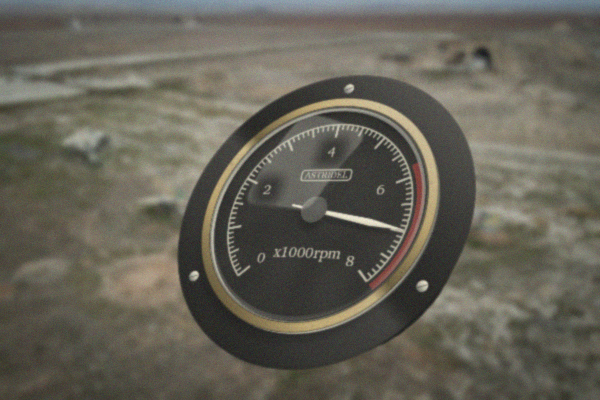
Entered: 7000 rpm
